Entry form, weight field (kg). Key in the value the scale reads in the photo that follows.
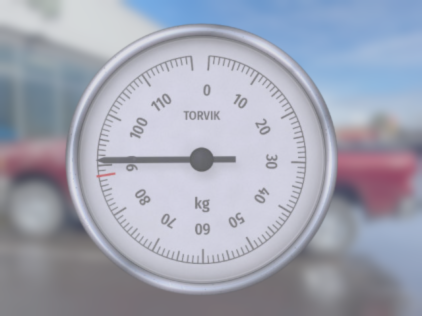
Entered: 91 kg
